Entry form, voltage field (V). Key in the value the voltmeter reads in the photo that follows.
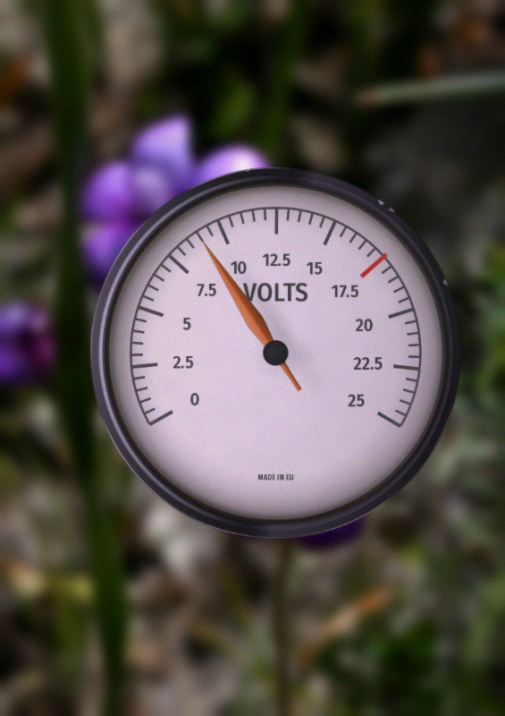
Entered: 9 V
